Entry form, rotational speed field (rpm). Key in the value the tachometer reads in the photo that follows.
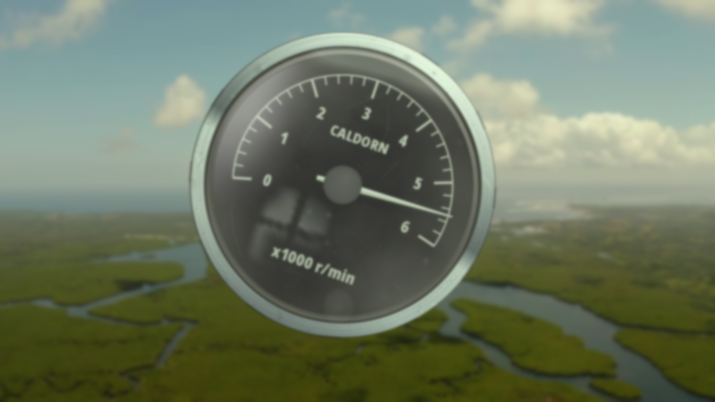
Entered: 5500 rpm
